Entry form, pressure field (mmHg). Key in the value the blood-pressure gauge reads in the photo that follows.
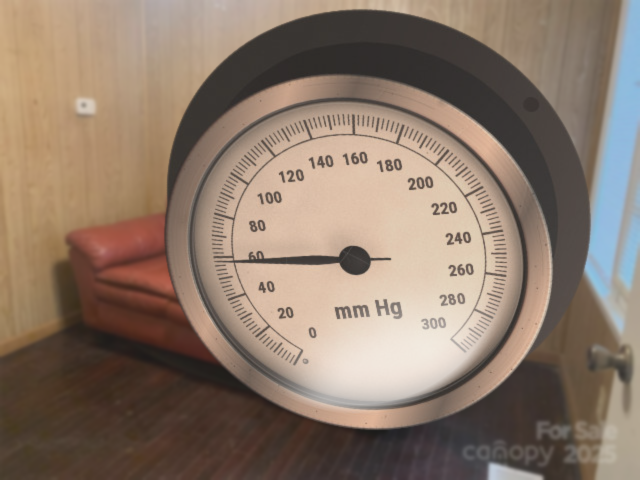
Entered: 60 mmHg
